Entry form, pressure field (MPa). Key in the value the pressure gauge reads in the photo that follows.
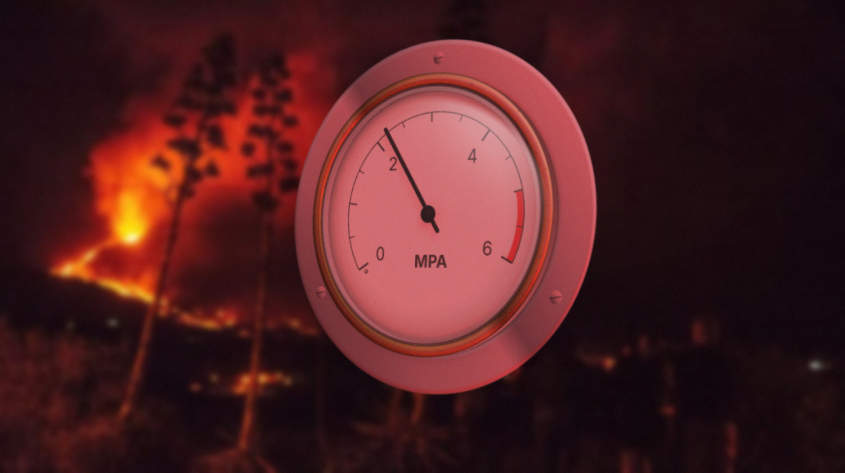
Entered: 2.25 MPa
